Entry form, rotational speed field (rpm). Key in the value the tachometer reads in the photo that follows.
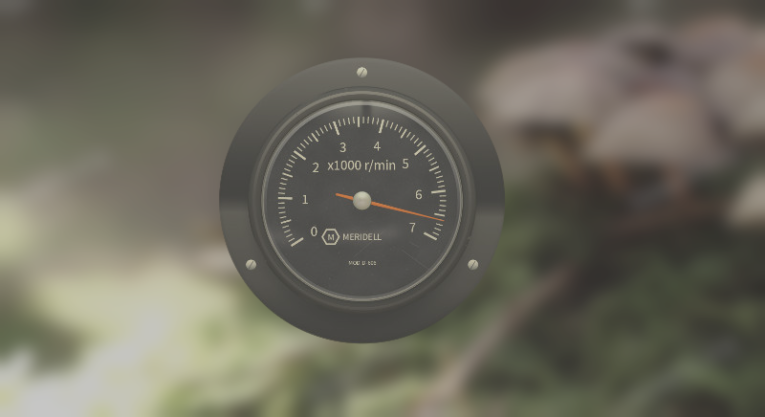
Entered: 6600 rpm
